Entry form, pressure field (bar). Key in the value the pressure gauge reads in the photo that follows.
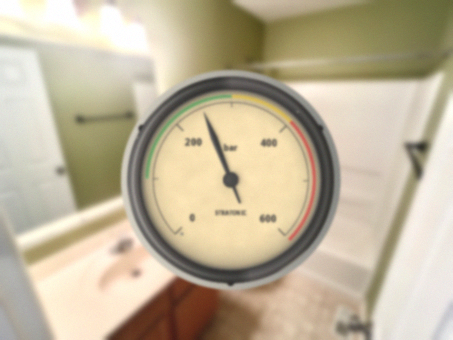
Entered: 250 bar
